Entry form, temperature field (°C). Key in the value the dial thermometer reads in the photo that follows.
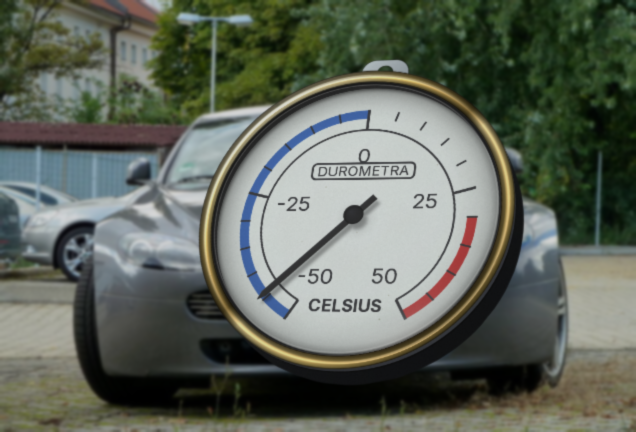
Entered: -45 °C
